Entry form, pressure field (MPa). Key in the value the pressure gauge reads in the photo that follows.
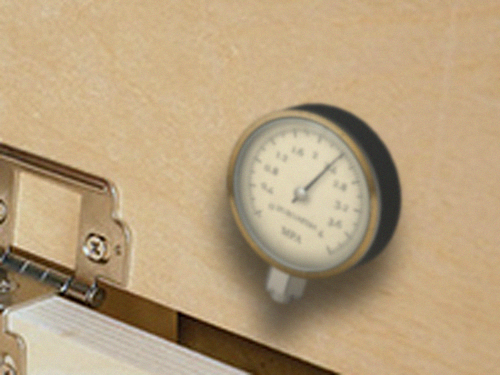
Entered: 2.4 MPa
